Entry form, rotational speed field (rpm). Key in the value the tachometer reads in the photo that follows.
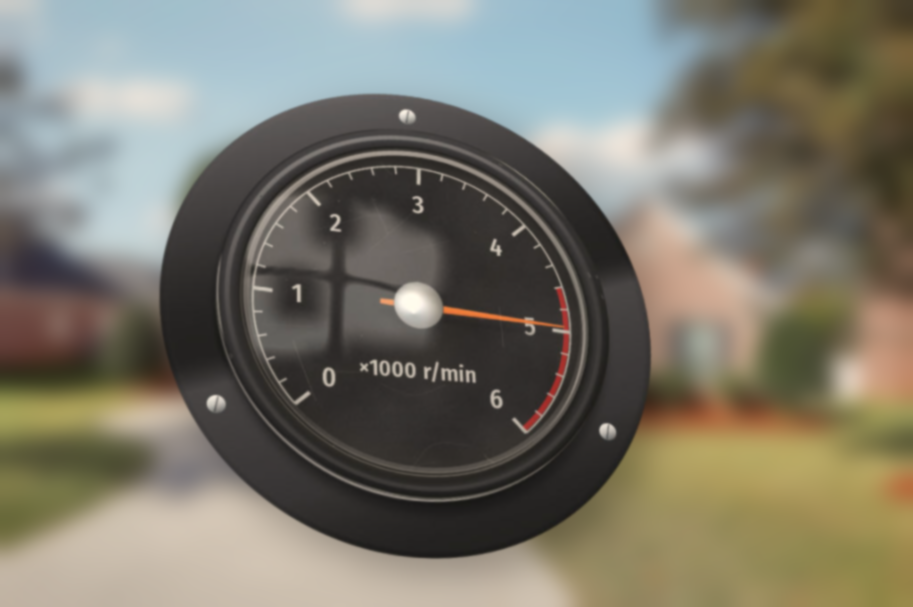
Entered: 5000 rpm
